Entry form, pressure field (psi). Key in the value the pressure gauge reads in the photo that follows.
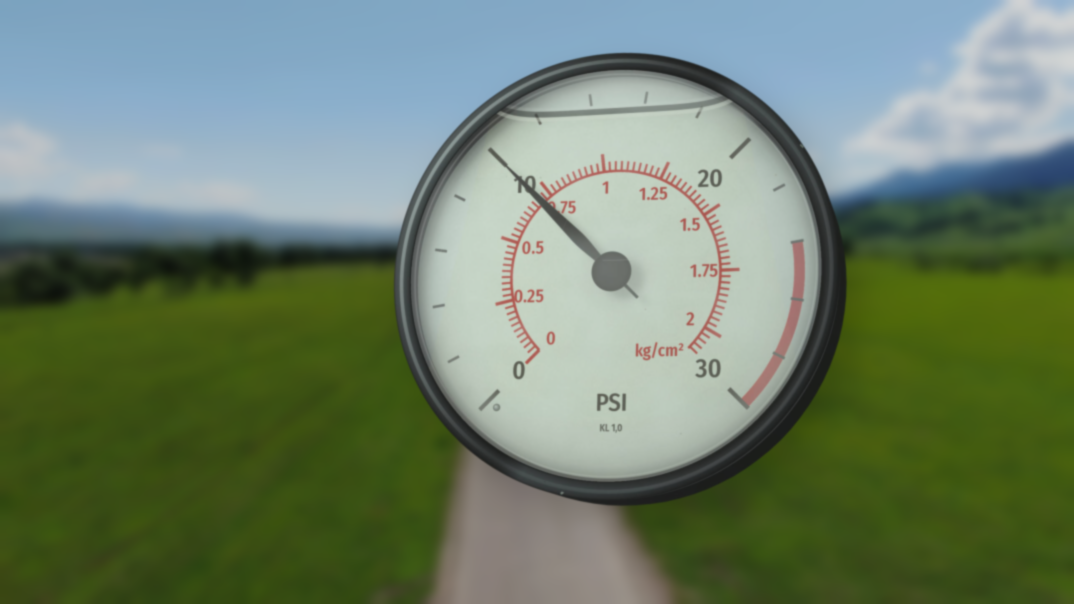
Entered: 10 psi
